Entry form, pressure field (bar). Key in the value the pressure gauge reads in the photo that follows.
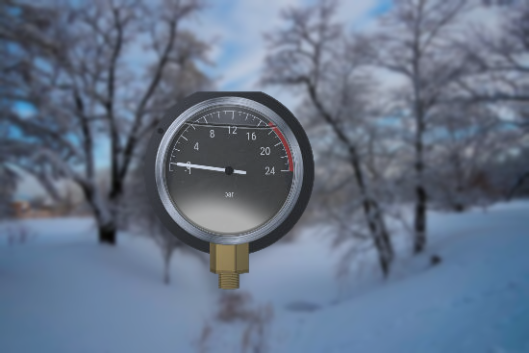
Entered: 0 bar
